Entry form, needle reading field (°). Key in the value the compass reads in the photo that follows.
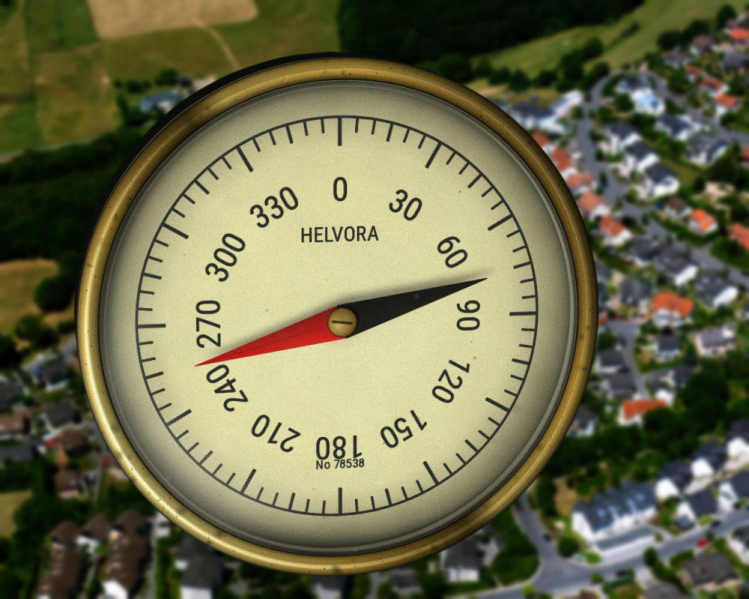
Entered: 255 °
